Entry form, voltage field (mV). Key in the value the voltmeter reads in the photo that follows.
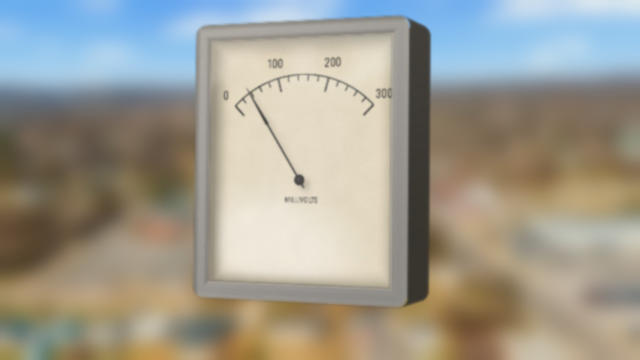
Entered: 40 mV
